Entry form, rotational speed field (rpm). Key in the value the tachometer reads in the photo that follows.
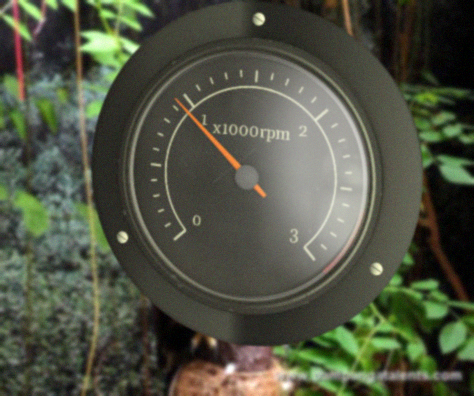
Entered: 950 rpm
